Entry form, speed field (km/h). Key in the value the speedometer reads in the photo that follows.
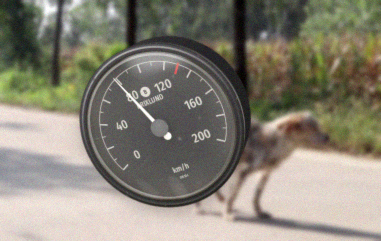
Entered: 80 km/h
